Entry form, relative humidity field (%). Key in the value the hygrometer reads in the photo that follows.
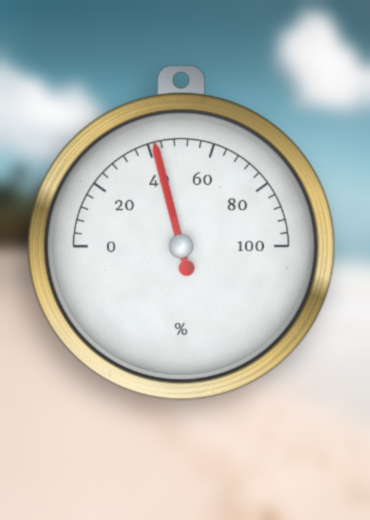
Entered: 42 %
